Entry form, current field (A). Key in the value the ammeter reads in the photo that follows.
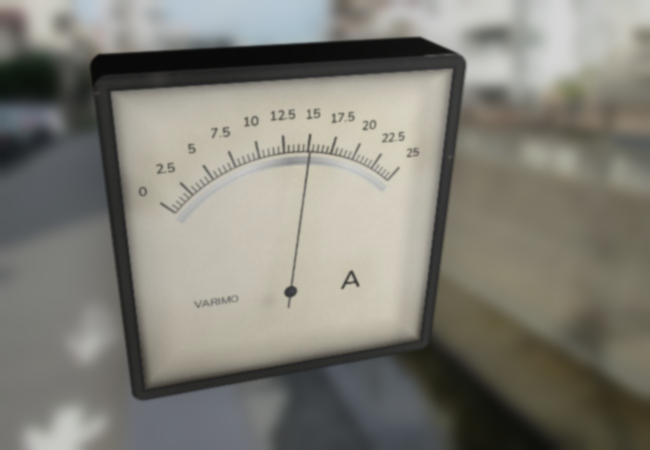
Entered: 15 A
